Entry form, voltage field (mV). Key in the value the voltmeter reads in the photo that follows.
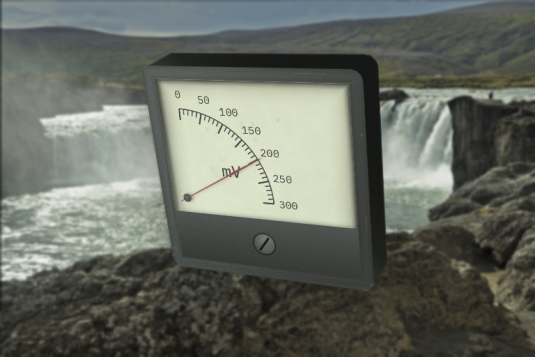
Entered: 200 mV
